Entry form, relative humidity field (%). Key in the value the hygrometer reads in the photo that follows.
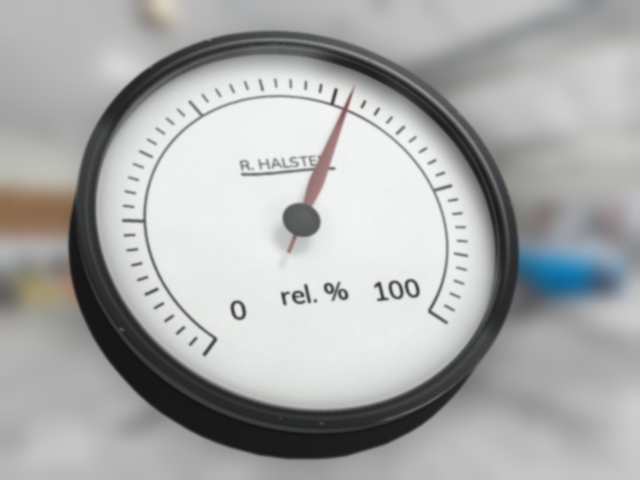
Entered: 62 %
